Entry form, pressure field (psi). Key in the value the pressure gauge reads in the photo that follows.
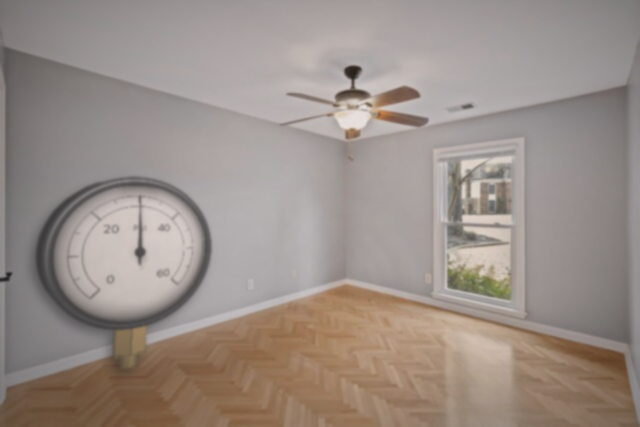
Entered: 30 psi
